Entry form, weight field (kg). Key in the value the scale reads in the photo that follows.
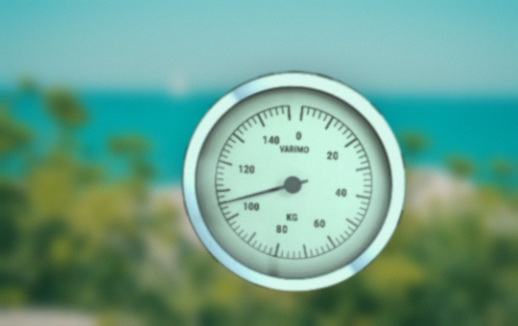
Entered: 106 kg
